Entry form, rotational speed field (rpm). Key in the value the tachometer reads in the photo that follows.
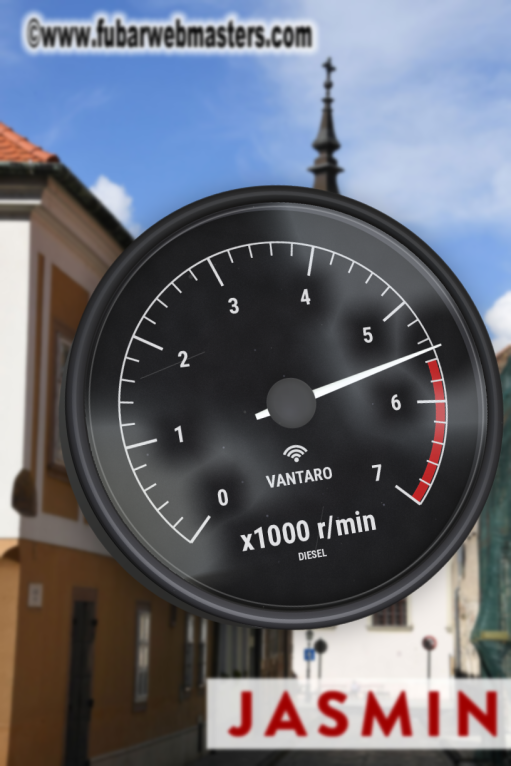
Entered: 5500 rpm
